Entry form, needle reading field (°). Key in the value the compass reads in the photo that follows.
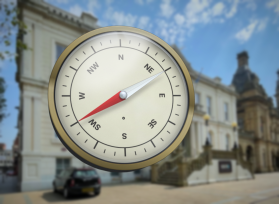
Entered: 240 °
